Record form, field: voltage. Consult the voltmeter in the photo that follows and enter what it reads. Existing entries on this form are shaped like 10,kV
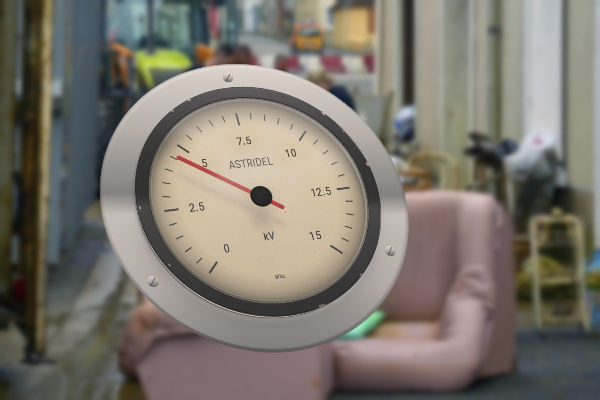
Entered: 4.5,kV
